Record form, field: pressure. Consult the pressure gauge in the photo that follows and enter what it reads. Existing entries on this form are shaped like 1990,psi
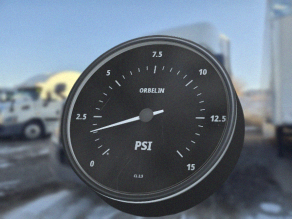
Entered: 1.5,psi
